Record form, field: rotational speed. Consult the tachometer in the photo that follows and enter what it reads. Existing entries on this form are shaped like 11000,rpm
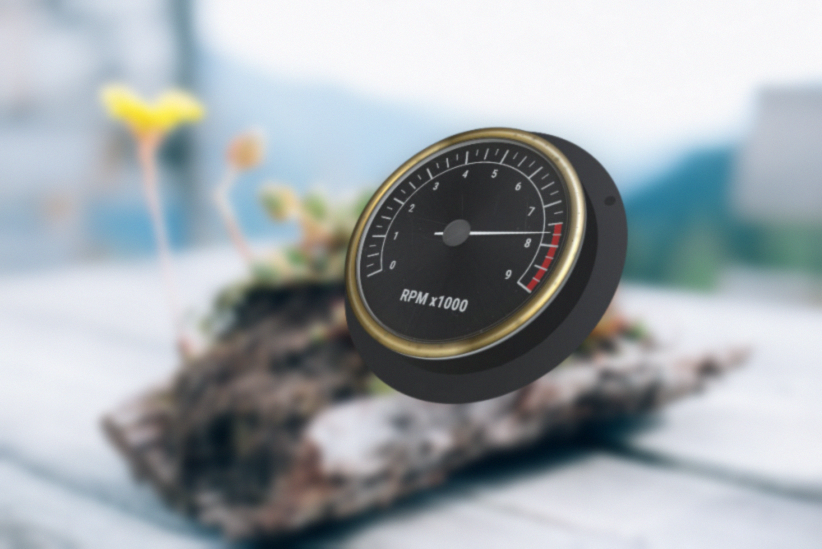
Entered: 7750,rpm
